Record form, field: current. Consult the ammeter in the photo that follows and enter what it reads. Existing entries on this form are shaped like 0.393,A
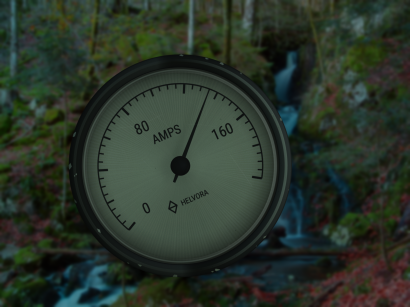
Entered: 135,A
